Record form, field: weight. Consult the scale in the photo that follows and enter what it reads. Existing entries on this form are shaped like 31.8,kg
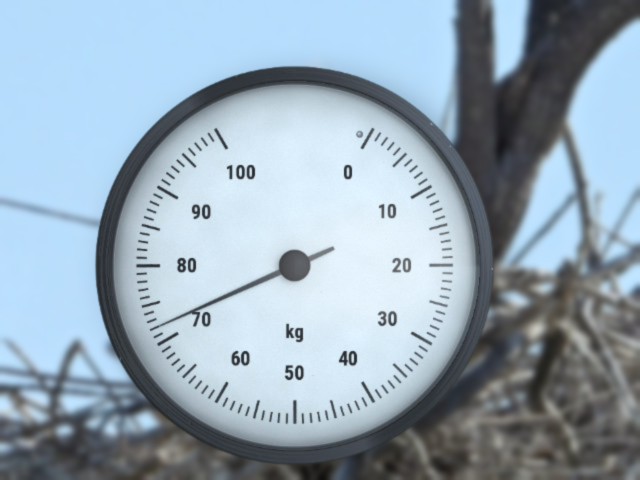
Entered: 72,kg
